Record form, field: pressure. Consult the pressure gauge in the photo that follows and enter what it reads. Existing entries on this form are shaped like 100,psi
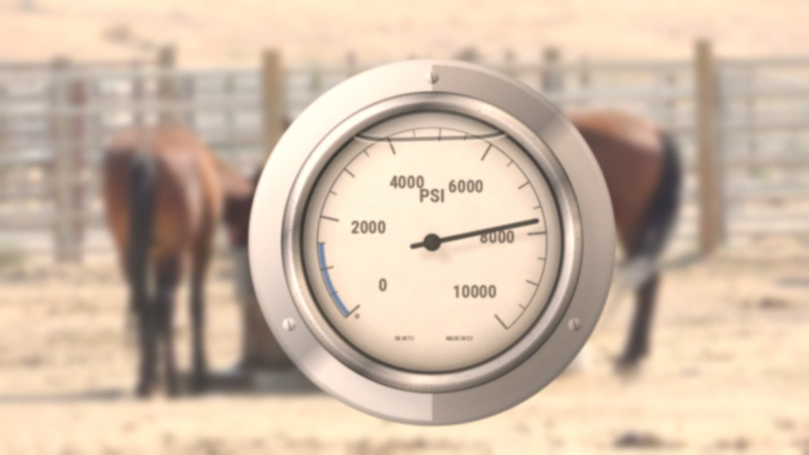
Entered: 7750,psi
